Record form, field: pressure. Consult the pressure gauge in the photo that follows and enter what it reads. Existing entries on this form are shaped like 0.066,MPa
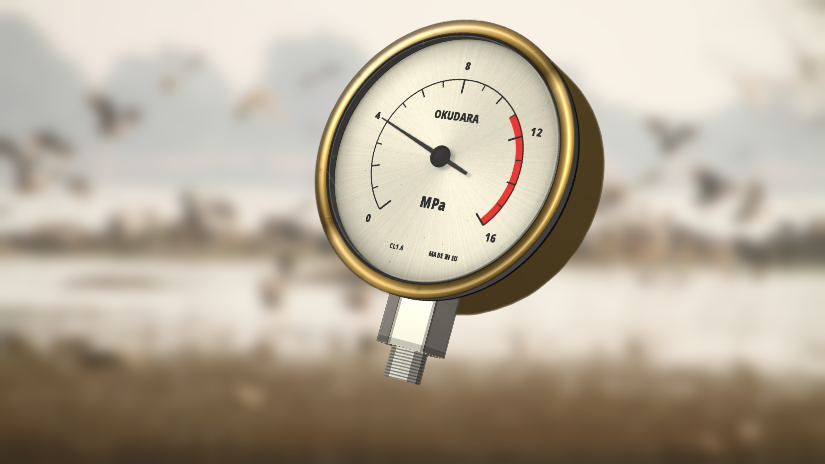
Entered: 4,MPa
